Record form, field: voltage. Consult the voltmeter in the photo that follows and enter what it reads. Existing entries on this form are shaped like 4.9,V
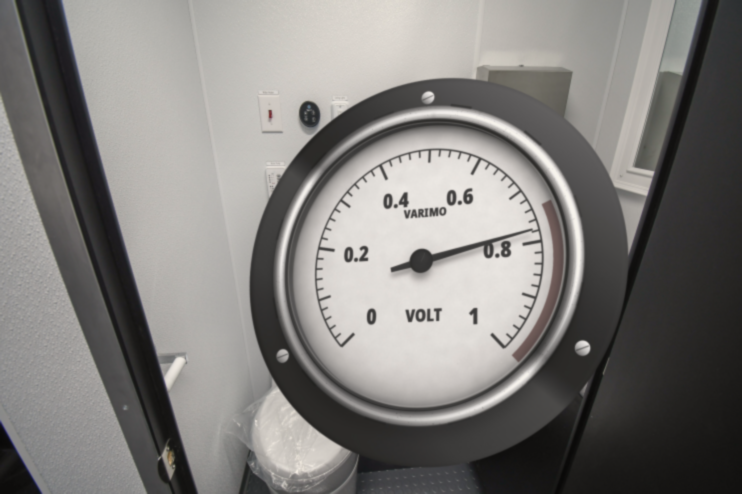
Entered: 0.78,V
